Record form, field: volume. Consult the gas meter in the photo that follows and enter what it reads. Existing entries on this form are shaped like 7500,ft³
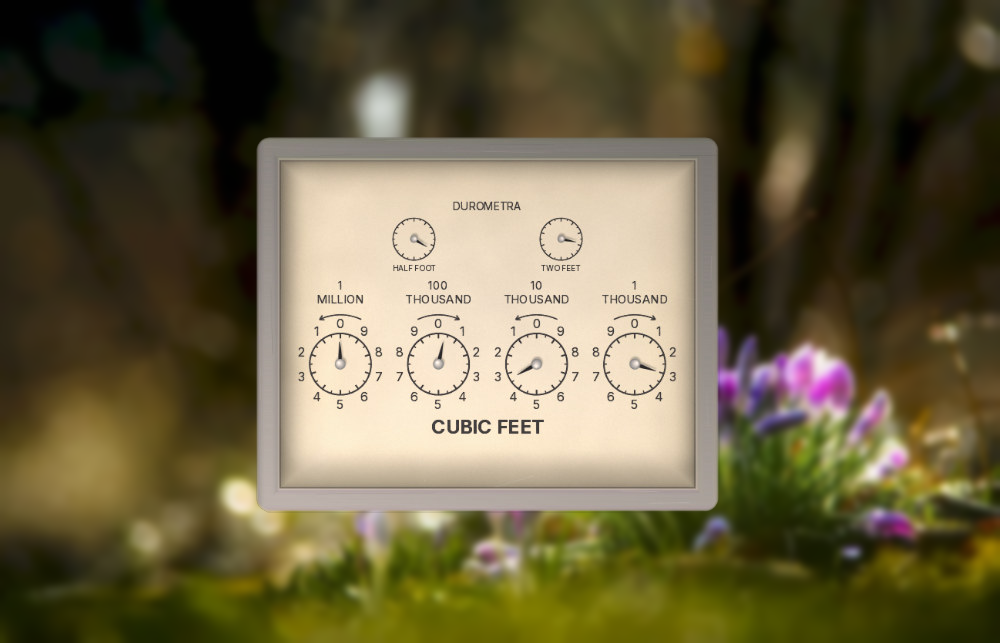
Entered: 3300,ft³
